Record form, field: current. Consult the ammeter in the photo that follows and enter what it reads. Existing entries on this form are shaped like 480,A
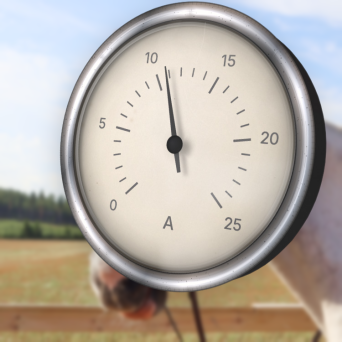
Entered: 11,A
